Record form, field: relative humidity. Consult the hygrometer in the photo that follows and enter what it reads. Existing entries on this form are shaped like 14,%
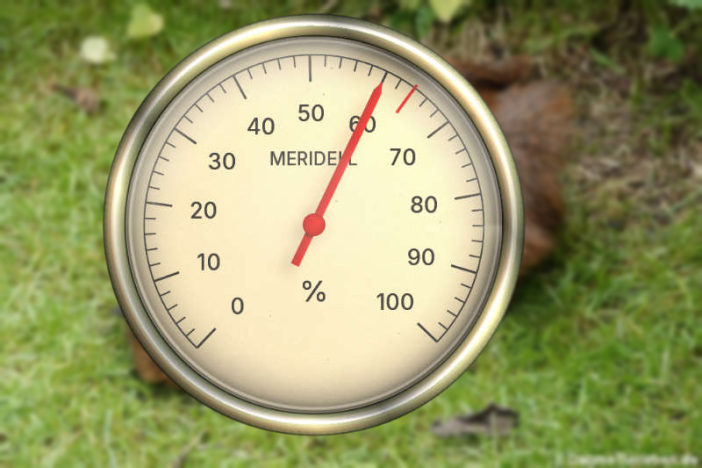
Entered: 60,%
